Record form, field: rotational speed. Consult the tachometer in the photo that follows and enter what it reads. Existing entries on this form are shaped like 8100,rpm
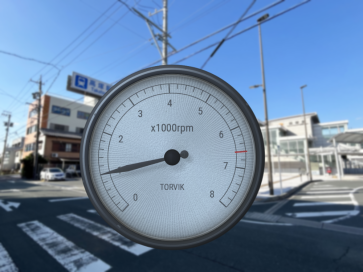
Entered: 1000,rpm
